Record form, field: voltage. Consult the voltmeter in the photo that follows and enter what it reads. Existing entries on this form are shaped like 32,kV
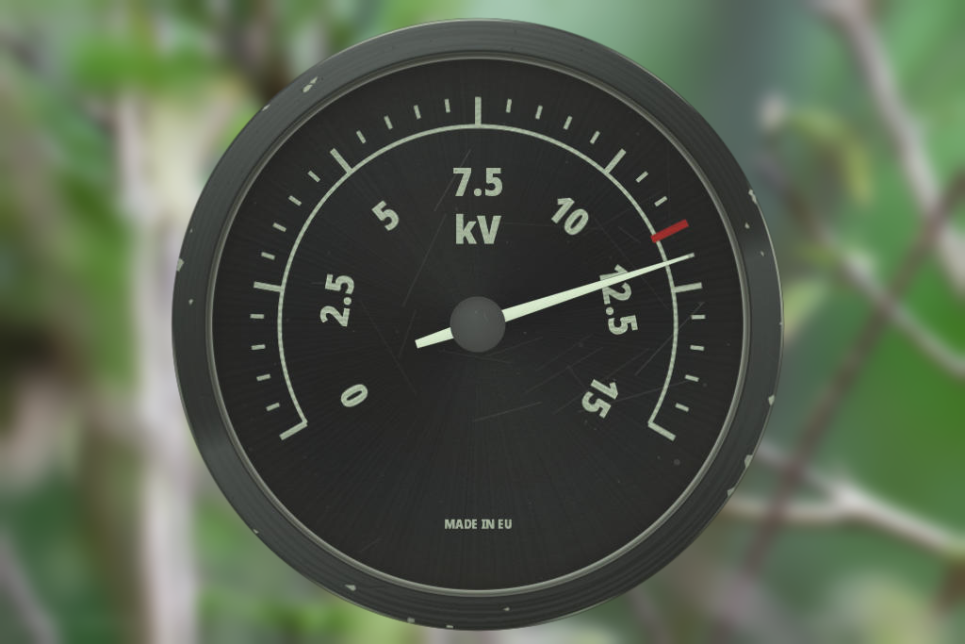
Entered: 12,kV
